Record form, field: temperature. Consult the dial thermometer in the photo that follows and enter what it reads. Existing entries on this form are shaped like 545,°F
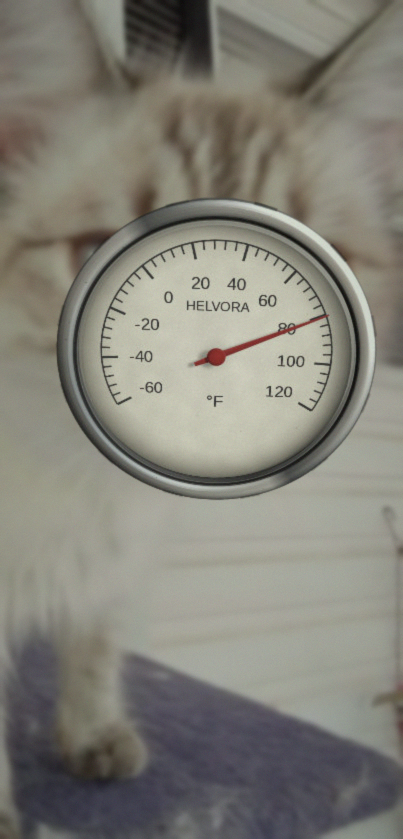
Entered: 80,°F
